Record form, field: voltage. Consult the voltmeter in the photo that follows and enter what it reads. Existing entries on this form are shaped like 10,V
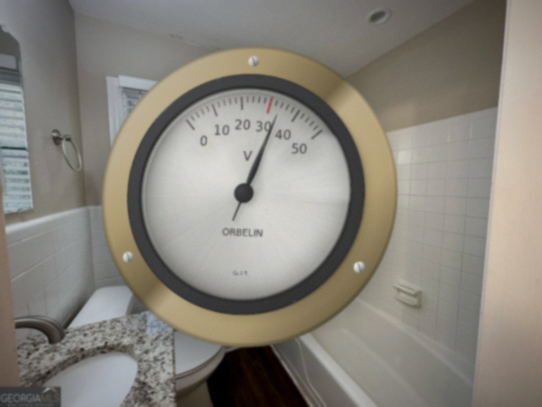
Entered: 34,V
